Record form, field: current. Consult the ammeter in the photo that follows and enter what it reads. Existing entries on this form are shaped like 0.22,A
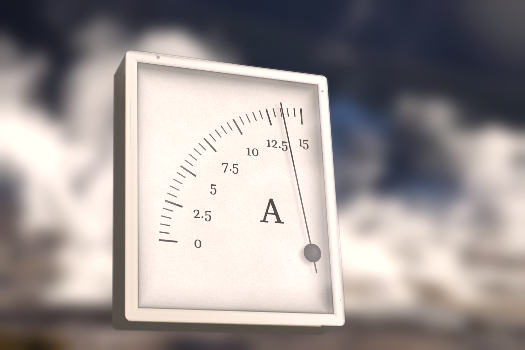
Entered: 13.5,A
